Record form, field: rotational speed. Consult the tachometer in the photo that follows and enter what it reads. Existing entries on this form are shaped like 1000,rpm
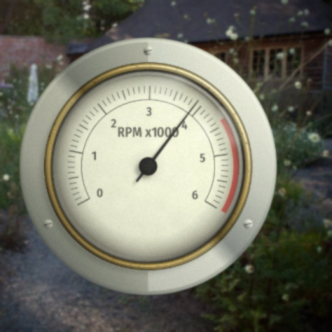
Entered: 3900,rpm
